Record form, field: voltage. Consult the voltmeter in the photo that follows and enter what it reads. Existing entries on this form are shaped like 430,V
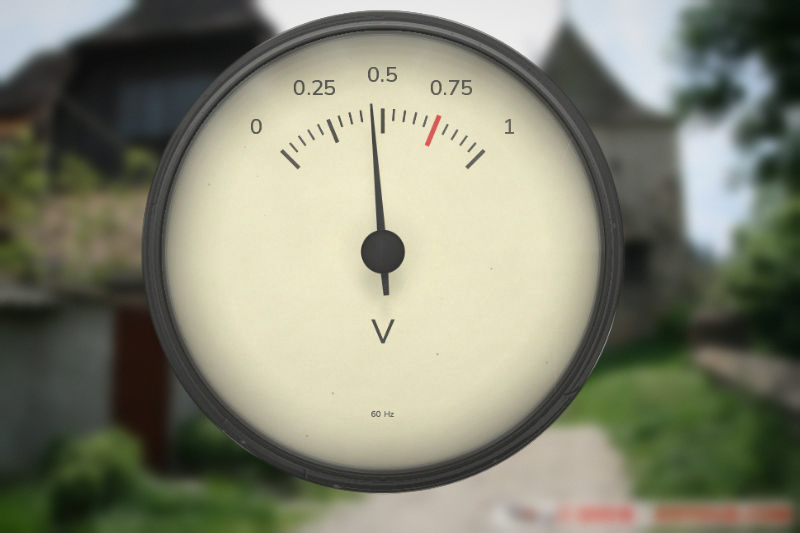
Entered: 0.45,V
